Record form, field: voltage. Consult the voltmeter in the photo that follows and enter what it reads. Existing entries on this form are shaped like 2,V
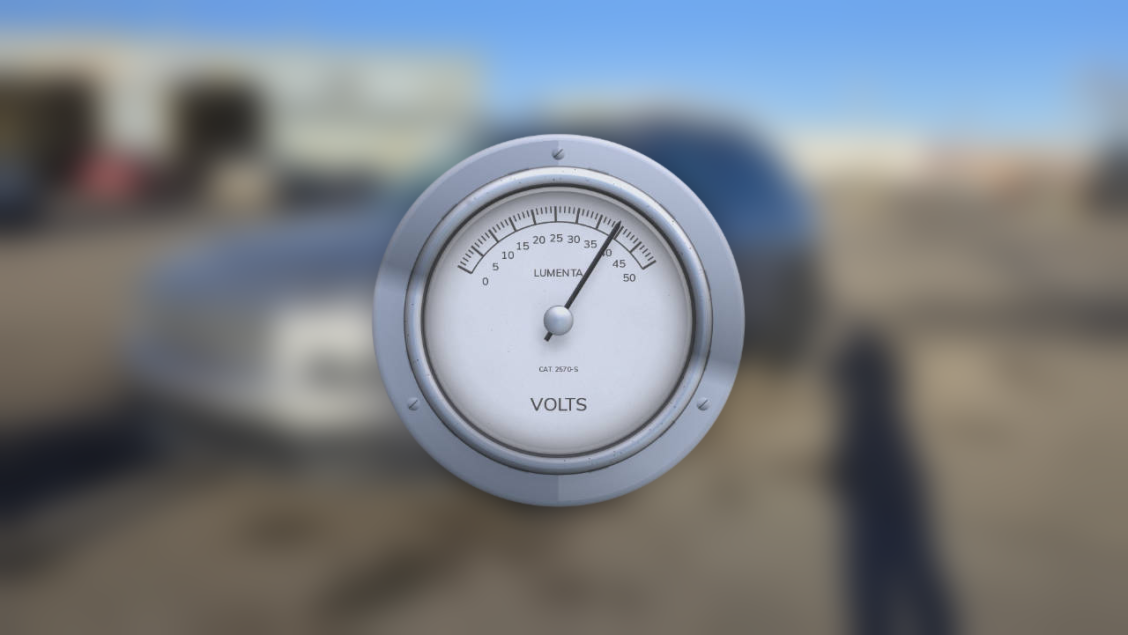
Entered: 39,V
